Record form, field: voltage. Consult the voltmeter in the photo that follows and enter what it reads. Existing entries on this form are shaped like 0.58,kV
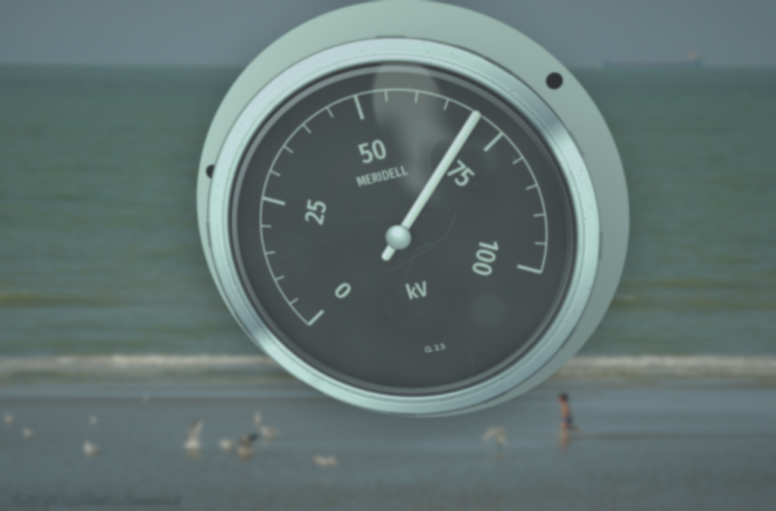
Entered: 70,kV
